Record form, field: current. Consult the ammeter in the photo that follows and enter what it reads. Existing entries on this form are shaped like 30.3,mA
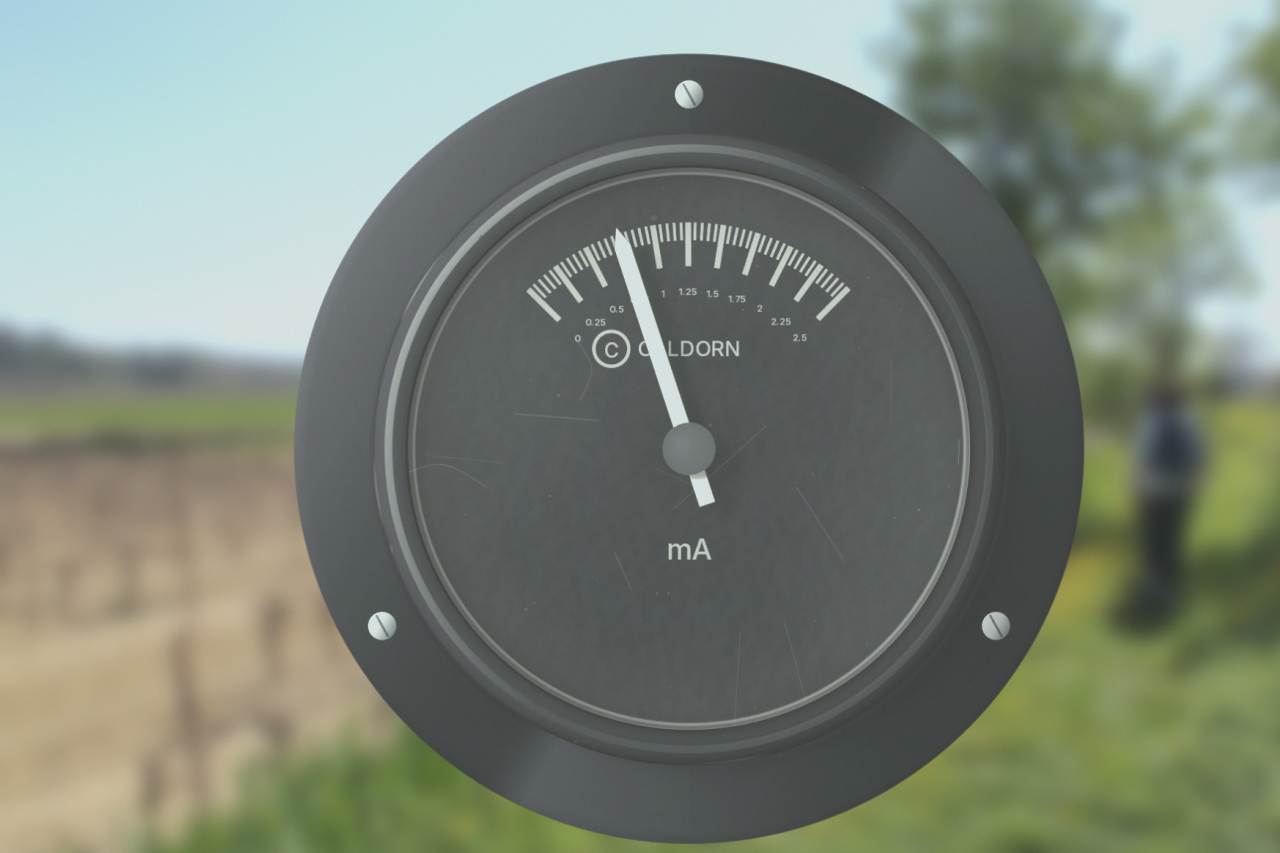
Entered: 0.75,mA
